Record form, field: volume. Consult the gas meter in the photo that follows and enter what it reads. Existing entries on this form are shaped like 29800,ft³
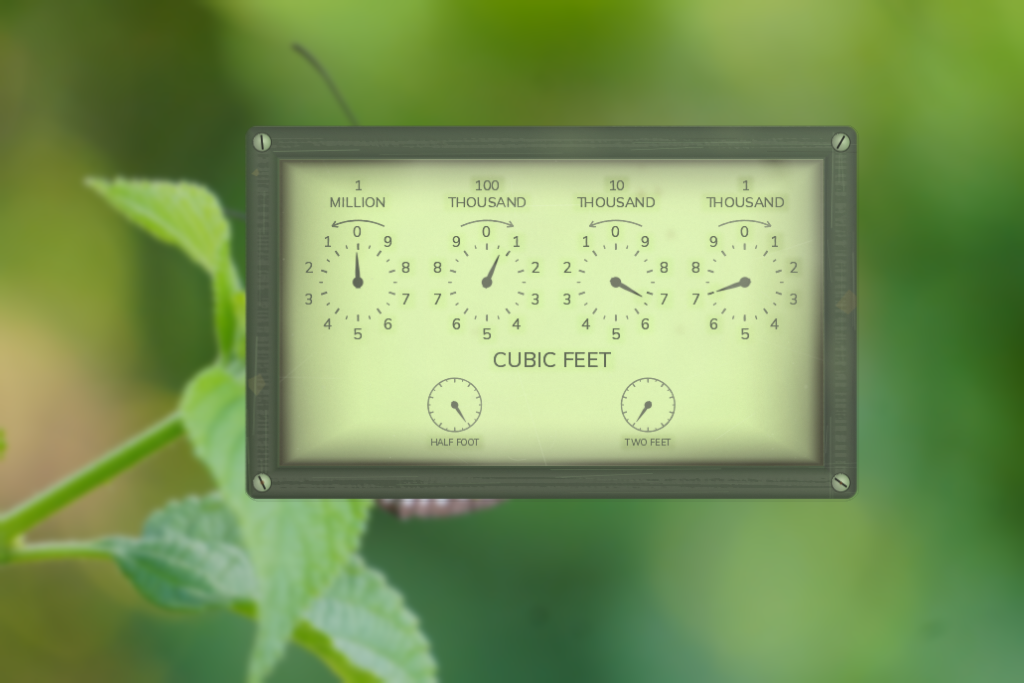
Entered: 6700,ft³
